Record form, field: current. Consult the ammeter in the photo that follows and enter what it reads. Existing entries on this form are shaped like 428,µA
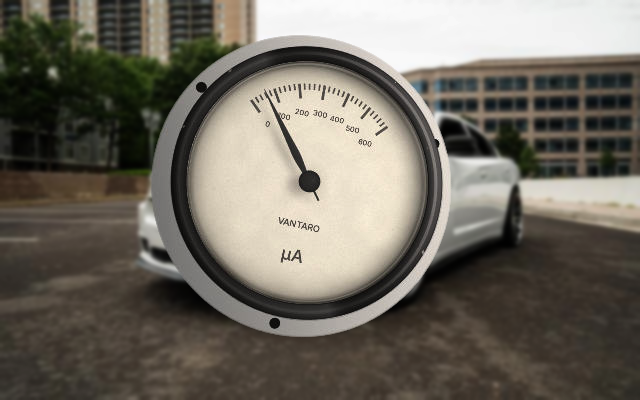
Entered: 60,µA
